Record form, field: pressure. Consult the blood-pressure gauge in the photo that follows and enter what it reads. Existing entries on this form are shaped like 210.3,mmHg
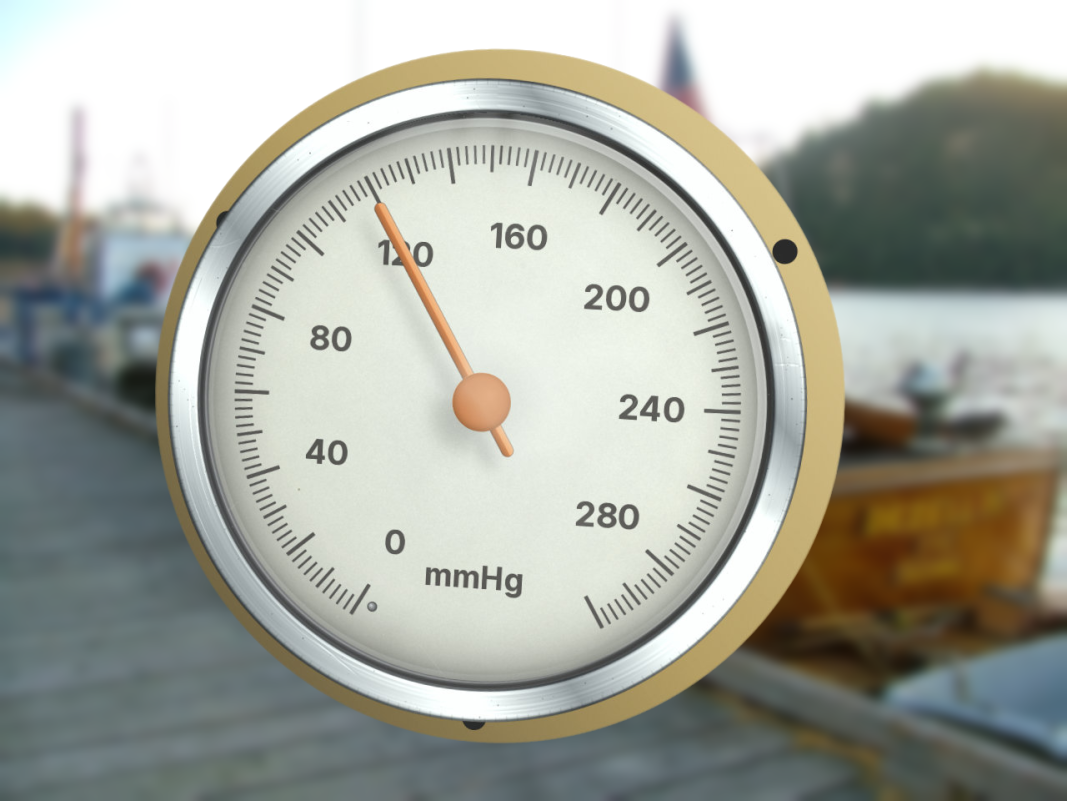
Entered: 120,mmHg
